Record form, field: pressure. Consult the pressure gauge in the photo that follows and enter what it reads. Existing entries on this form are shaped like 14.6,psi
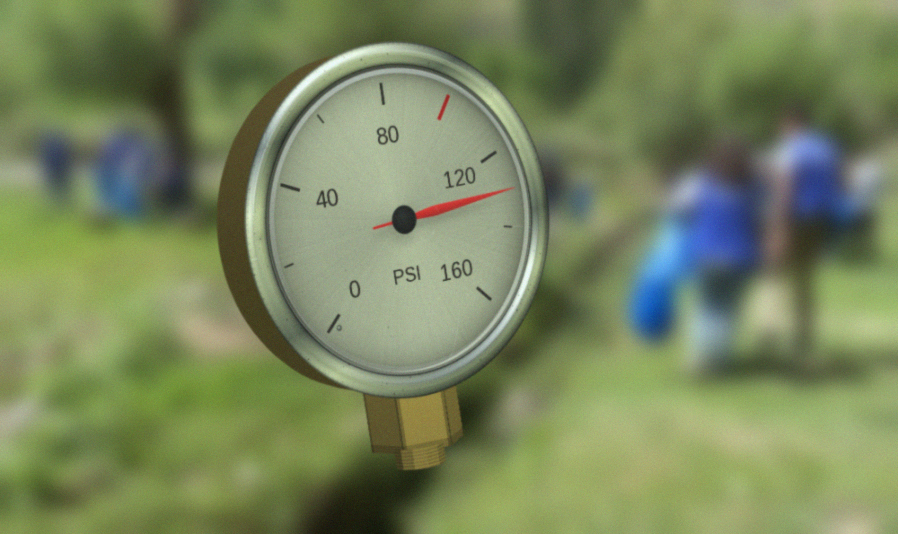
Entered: 130,psi
